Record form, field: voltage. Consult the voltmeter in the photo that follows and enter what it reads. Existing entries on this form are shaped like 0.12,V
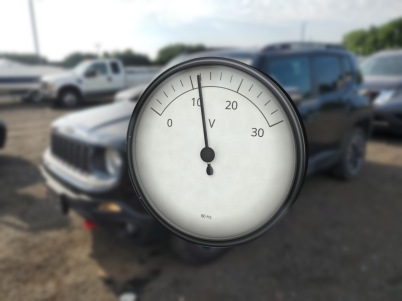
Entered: 12,V
